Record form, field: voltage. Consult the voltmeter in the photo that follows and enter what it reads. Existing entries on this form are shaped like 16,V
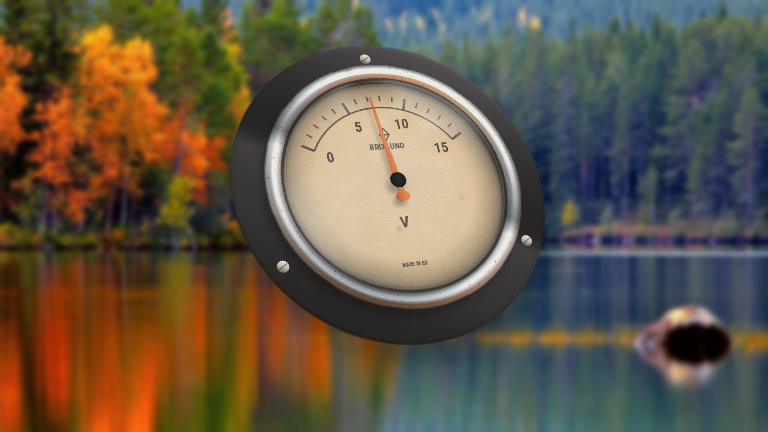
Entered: 7,V
